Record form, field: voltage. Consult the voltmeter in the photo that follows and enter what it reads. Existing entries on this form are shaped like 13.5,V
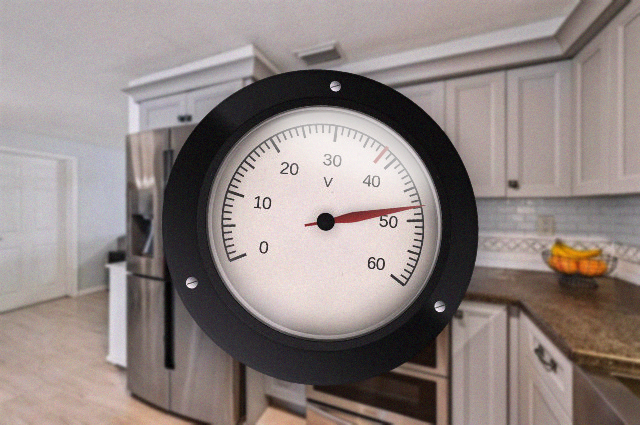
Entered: 48,V
